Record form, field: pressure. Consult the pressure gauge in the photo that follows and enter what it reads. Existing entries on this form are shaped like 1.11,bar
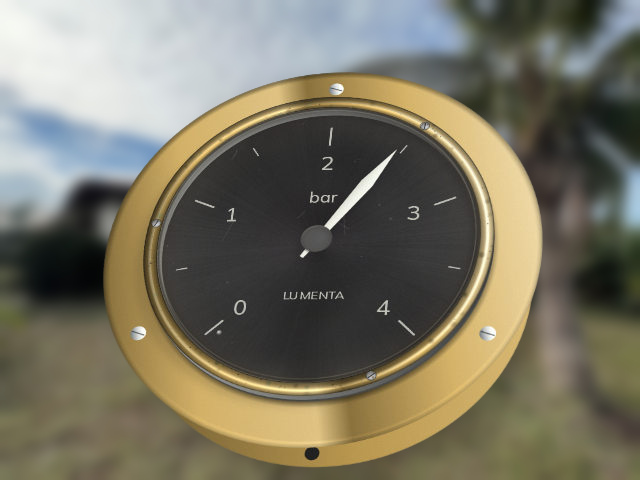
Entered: 2.5,bar
